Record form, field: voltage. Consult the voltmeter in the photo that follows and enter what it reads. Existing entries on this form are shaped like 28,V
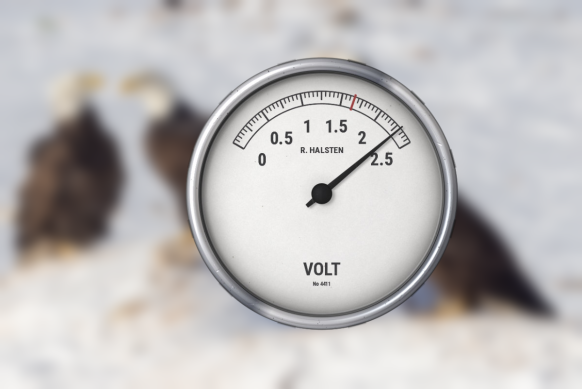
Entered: 2.3,V
